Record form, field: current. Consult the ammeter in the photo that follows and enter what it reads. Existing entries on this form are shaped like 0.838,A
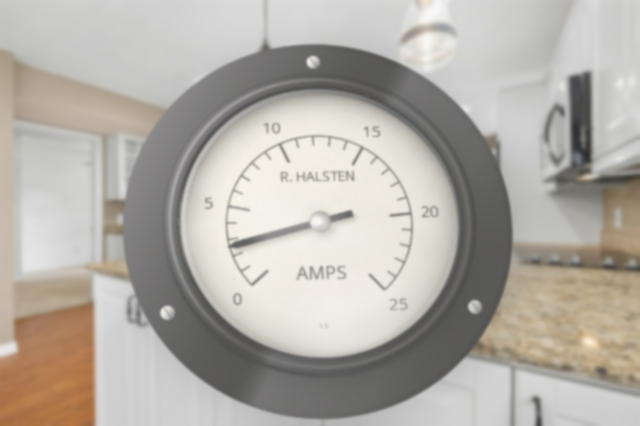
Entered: 2.5,A
